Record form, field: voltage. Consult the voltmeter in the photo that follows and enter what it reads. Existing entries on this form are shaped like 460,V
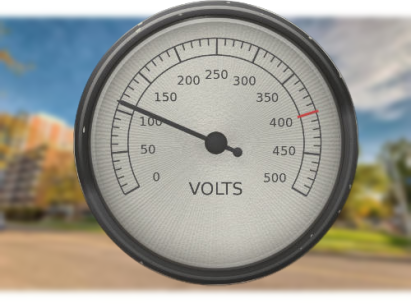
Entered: 110,V
